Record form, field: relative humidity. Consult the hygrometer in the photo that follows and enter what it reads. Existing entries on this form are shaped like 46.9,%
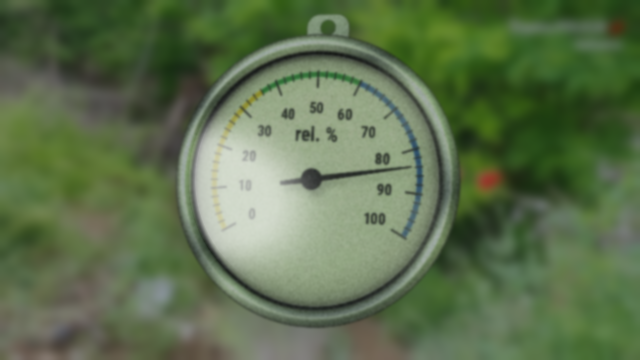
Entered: 84,%
